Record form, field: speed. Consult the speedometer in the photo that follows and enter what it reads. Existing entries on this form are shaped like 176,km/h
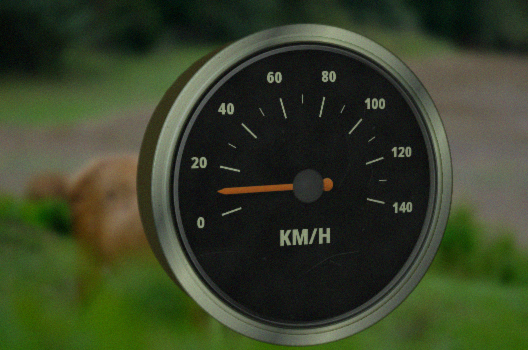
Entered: 10,km/h
